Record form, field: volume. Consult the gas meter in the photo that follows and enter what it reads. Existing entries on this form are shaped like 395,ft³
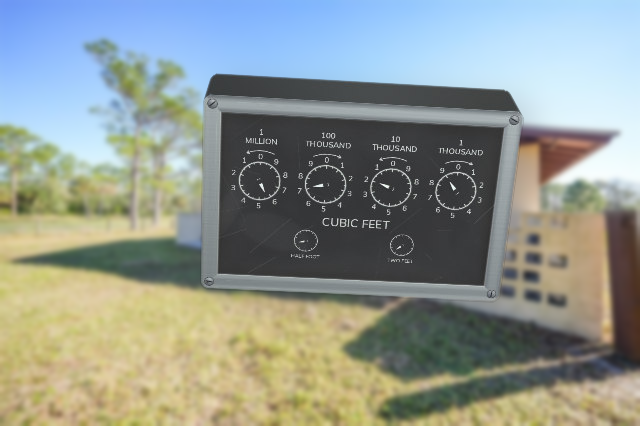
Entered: 571900,ft³
